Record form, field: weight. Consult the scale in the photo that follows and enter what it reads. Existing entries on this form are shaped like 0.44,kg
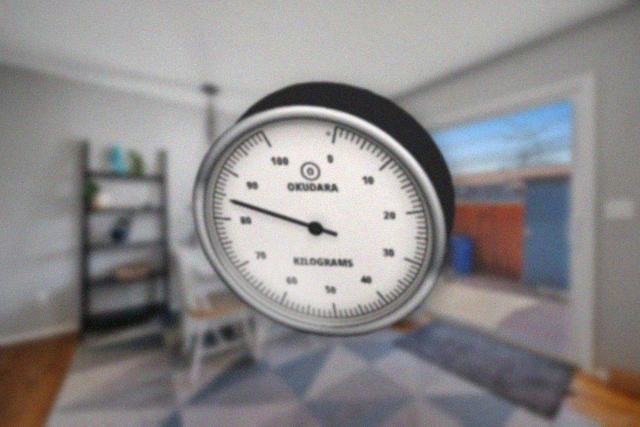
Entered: 85,kg
